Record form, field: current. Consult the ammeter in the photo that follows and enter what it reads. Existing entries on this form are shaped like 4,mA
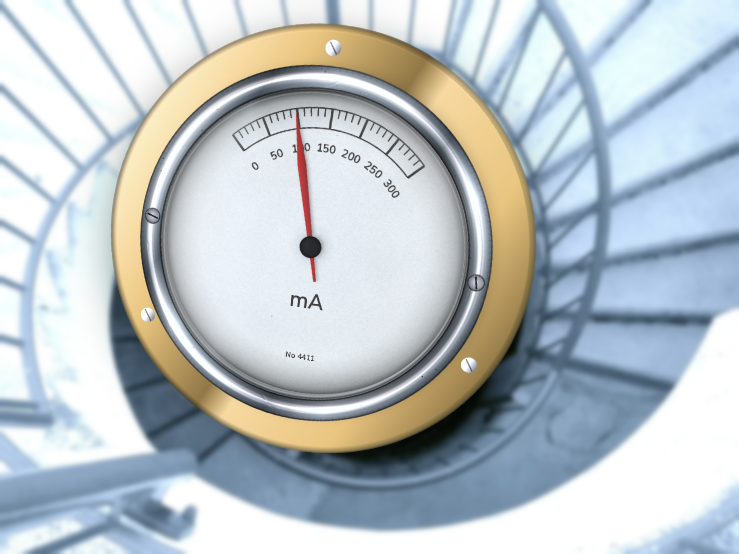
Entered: 100,mA
